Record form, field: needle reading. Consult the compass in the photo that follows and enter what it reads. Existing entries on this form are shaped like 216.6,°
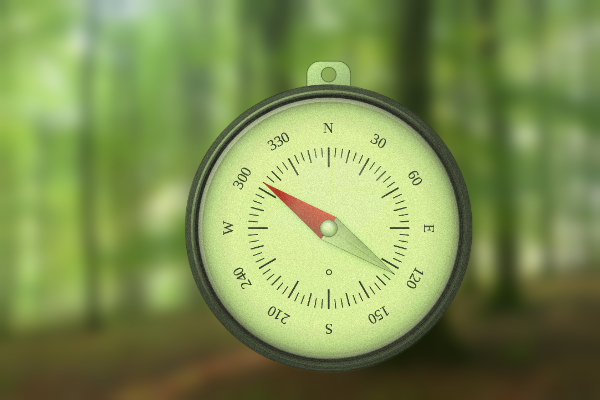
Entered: 305,°
